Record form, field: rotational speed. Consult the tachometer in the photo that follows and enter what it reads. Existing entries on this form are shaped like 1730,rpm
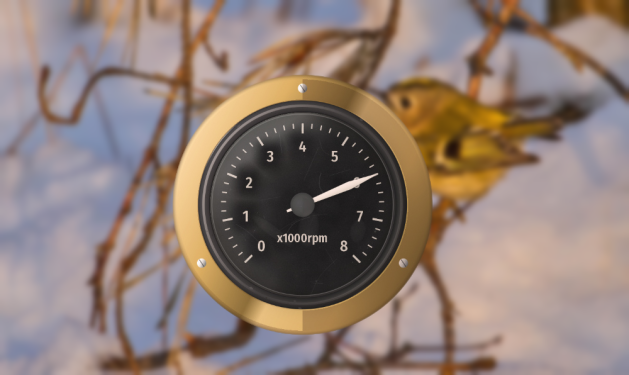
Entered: 6000,rpm
